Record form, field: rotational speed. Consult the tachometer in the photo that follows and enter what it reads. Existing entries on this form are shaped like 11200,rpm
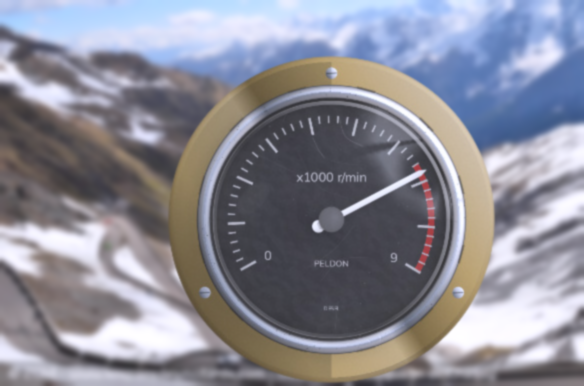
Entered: 6800,rpm
